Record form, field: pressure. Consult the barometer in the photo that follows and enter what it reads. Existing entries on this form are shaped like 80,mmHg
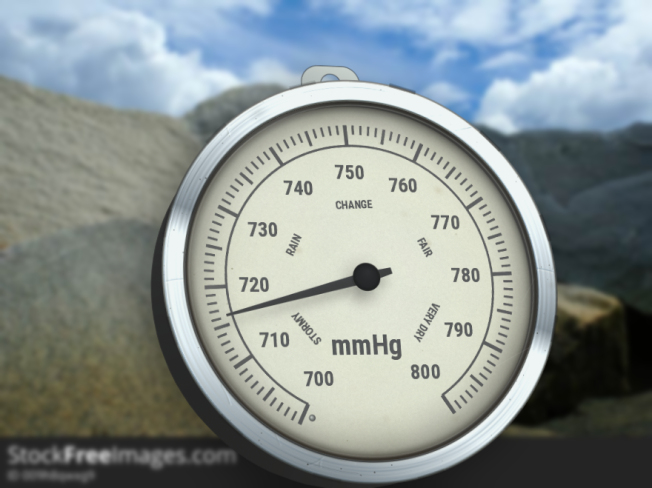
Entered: 716,mmHg
